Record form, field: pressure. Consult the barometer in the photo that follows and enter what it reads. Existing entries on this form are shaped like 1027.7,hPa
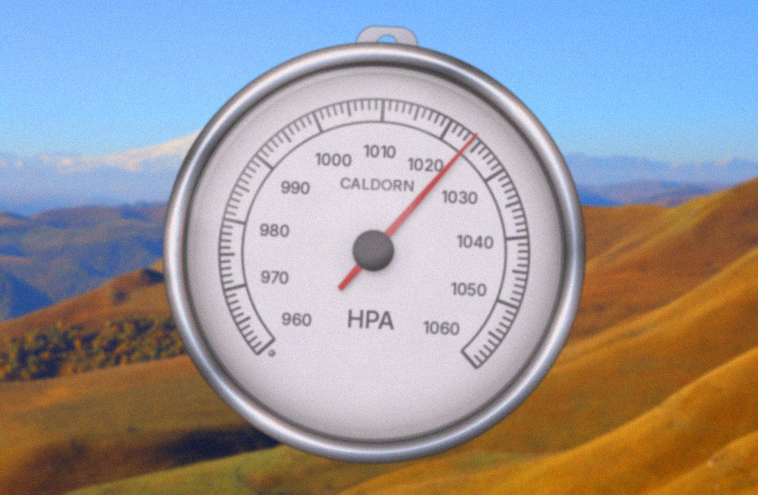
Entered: 1024,hPa
